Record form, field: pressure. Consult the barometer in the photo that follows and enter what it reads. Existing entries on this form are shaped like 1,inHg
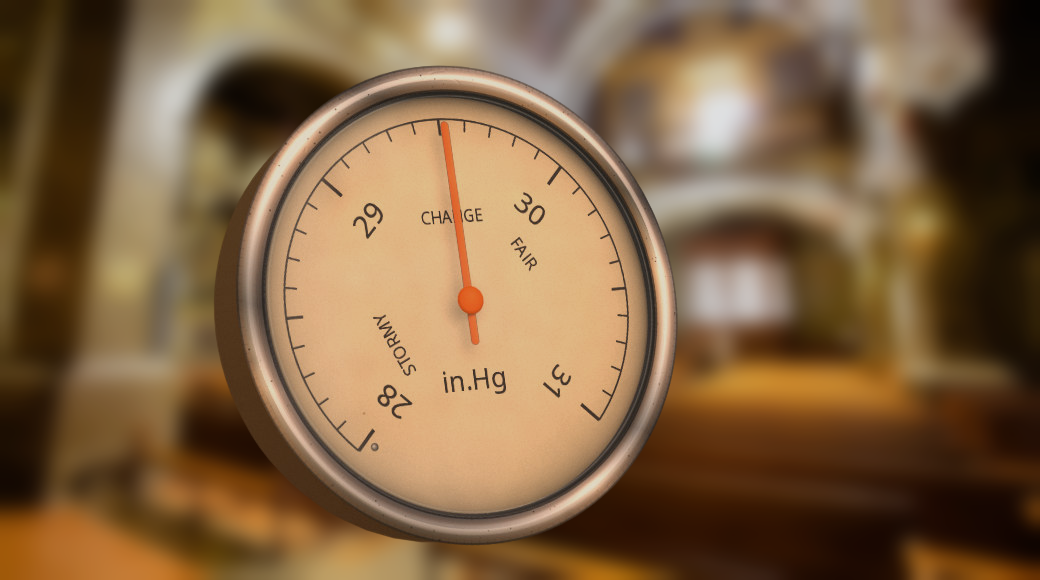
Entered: 29.5,inHg
